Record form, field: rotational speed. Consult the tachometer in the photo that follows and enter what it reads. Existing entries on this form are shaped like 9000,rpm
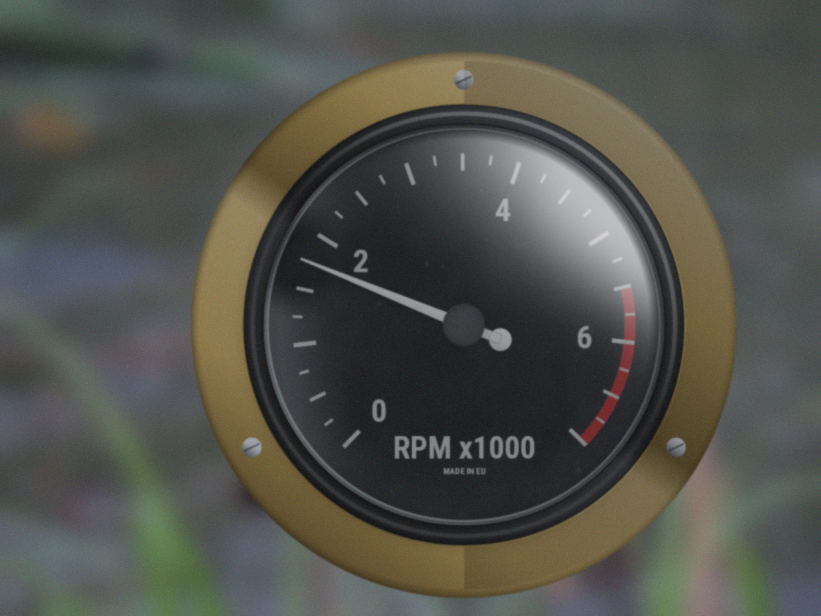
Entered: 1750,rpm
